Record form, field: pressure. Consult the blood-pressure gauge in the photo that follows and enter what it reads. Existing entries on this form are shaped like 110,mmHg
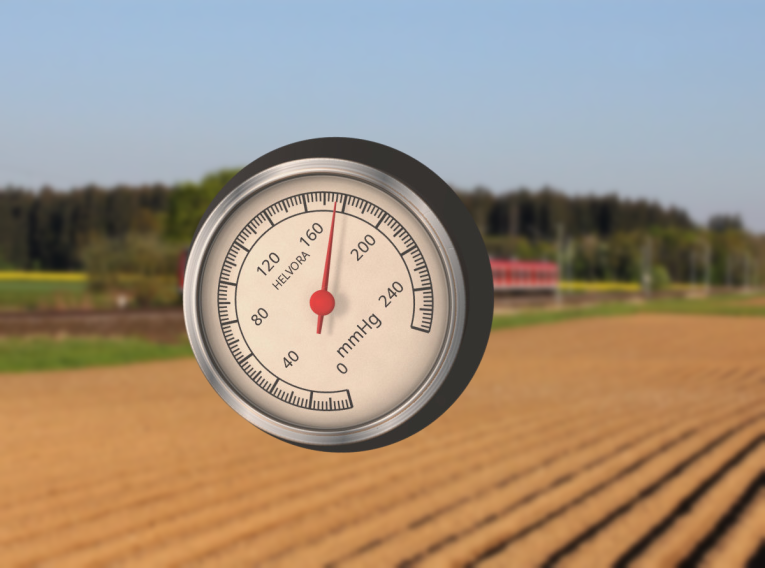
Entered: 176,mmHg
